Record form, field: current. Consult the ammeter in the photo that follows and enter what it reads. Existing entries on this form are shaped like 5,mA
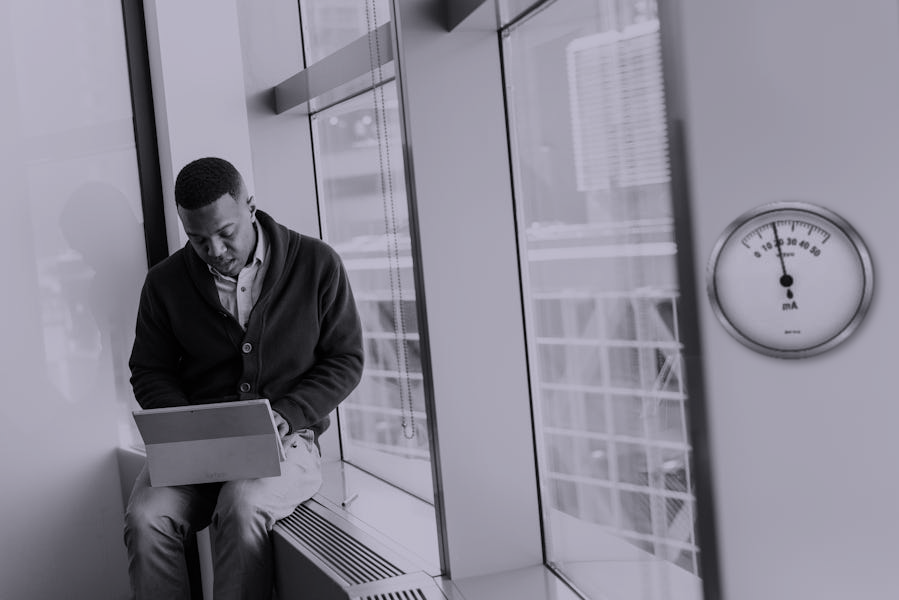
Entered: 20,mA
